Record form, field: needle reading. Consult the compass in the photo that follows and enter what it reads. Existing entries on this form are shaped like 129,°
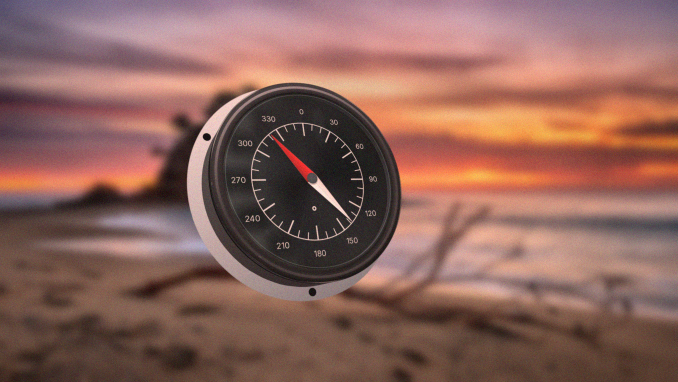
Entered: 320,°
